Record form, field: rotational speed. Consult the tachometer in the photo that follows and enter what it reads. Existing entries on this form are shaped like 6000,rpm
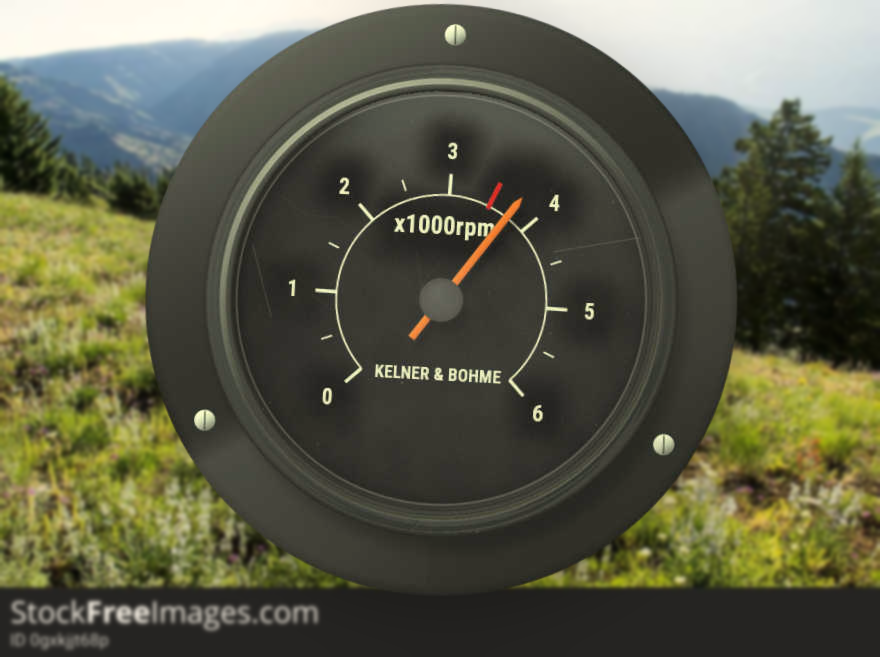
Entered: 3750,rpm
